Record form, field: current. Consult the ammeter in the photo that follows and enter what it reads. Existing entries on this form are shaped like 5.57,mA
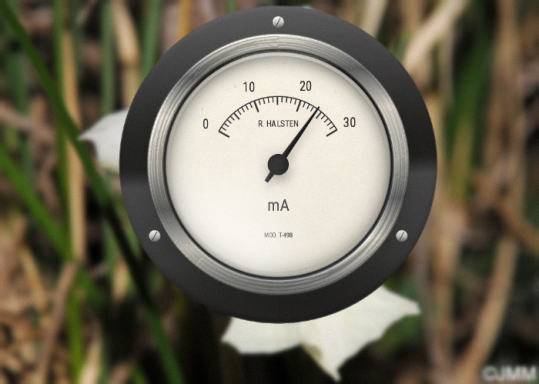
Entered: 24,mA
